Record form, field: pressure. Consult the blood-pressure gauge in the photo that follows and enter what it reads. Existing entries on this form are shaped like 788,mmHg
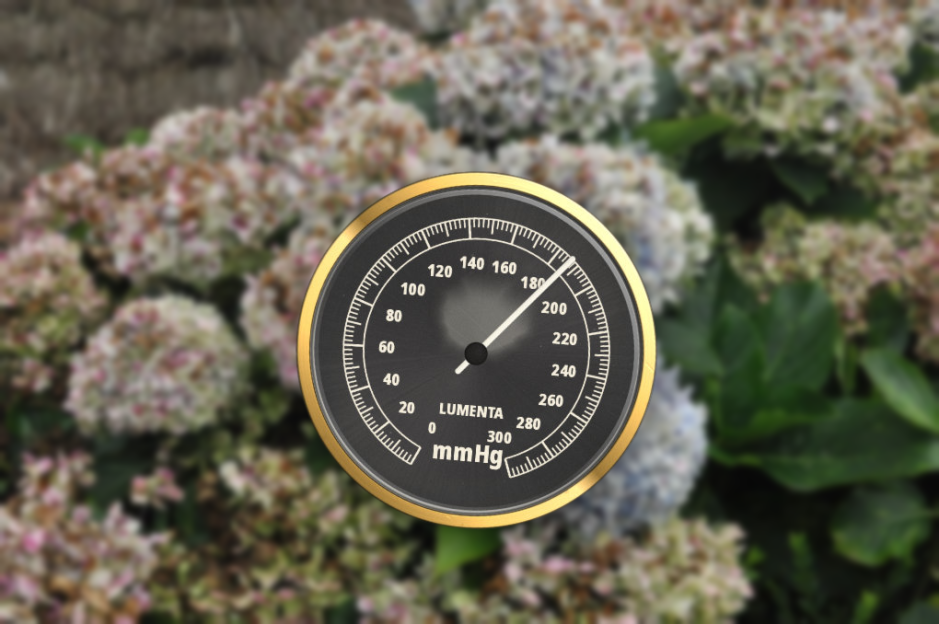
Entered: 186,mmHg
